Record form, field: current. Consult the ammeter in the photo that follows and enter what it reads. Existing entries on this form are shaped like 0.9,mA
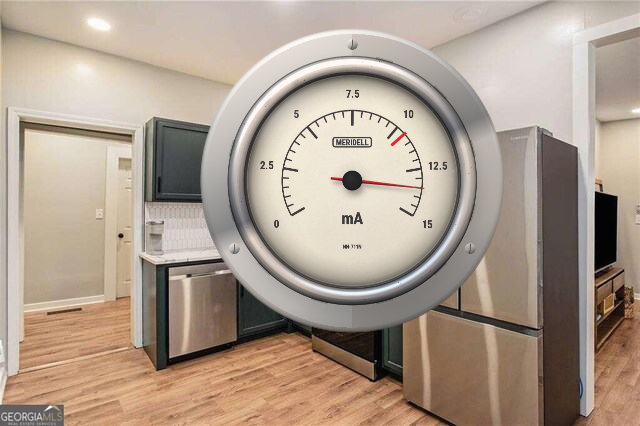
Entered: 13.5,mA
